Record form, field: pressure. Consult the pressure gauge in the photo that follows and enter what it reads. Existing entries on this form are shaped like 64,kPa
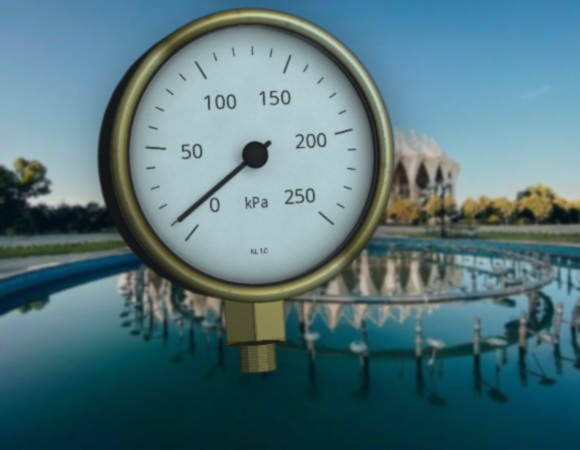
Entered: 10,kPa
